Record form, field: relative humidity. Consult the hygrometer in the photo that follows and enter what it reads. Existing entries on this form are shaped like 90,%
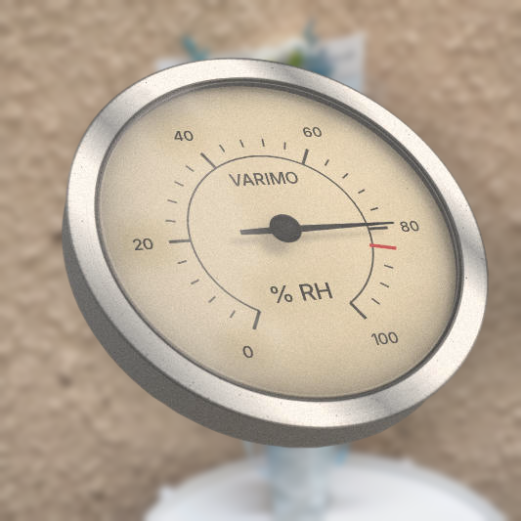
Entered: 80,%
